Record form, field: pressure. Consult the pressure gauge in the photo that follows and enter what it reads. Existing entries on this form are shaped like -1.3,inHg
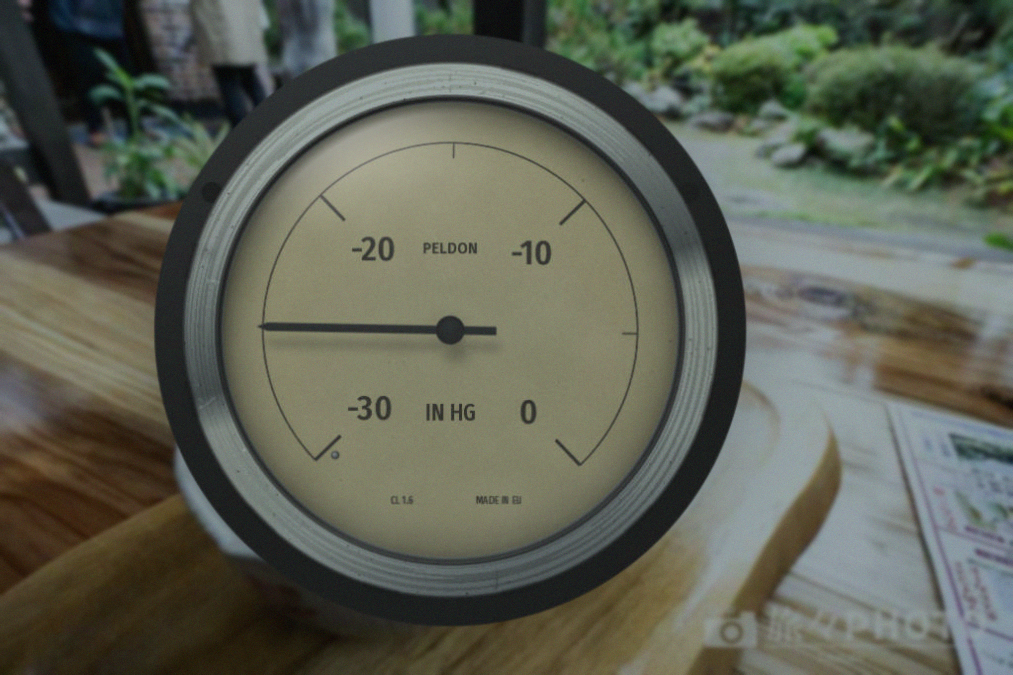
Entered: -25,inHg
